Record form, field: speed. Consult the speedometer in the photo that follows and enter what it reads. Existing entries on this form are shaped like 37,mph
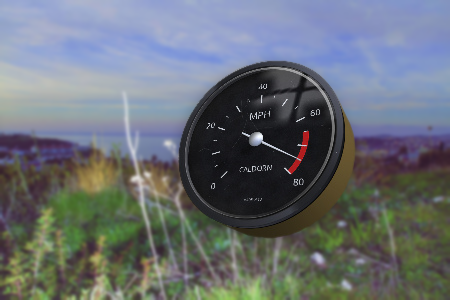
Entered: 75,mph
